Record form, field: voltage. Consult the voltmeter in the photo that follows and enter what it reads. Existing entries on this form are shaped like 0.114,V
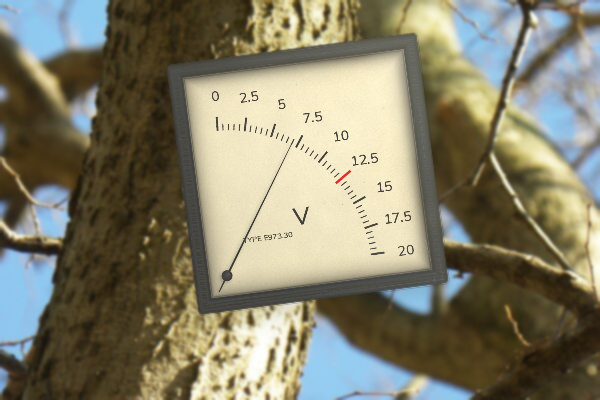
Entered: 7,V
